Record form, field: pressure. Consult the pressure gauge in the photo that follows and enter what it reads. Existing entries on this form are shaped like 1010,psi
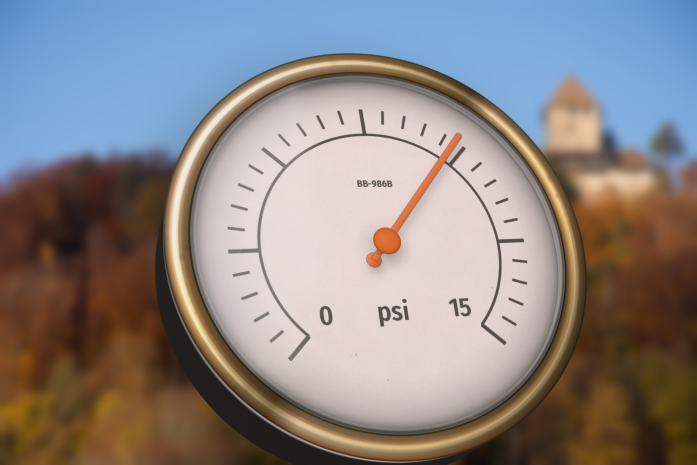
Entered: 9.75,psi
